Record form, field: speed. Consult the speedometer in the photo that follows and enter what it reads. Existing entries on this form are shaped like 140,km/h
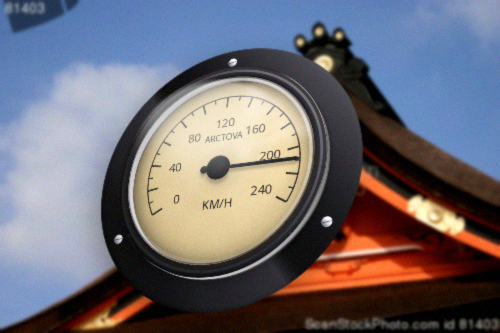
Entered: 210,km/h
